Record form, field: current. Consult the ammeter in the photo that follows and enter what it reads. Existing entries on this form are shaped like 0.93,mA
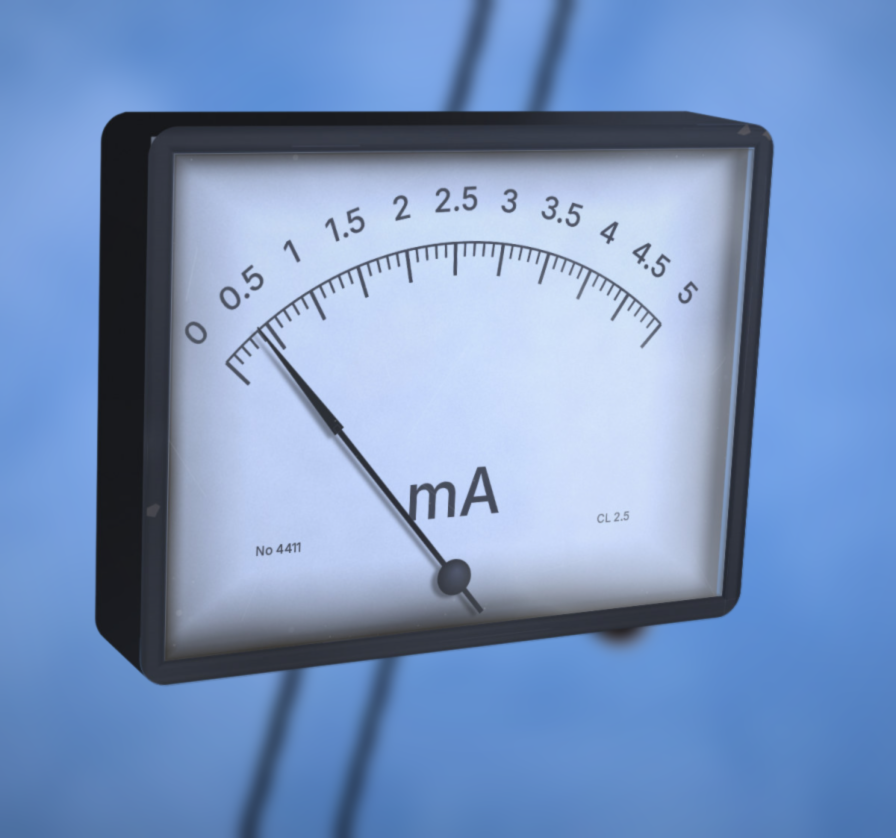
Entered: 0.4,mA
